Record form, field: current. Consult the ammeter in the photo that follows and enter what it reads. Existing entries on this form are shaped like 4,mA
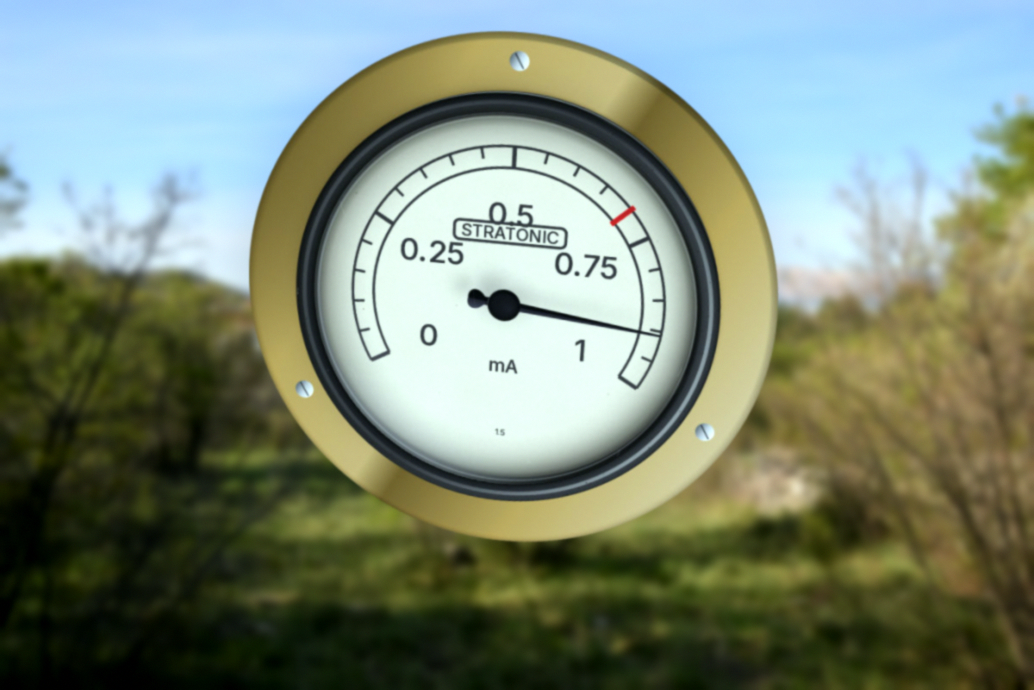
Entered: 0.9,mA
